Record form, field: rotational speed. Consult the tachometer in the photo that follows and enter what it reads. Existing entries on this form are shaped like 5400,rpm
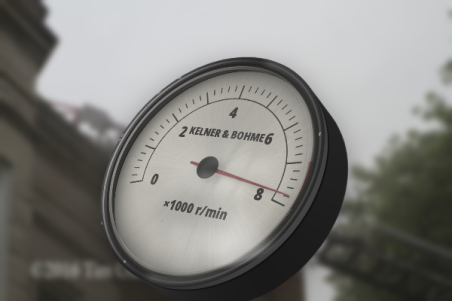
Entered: 7800,rpm
